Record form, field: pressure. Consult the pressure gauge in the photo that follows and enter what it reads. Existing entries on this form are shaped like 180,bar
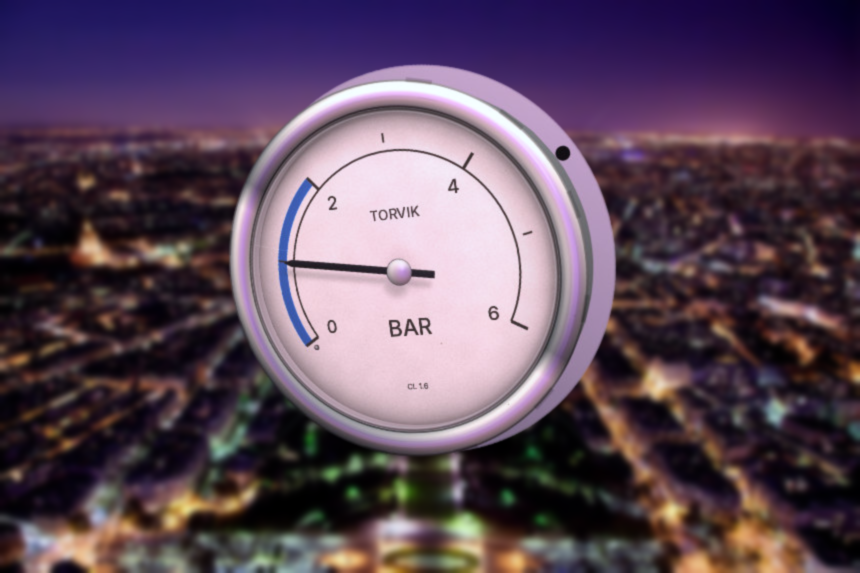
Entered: 1,bar
